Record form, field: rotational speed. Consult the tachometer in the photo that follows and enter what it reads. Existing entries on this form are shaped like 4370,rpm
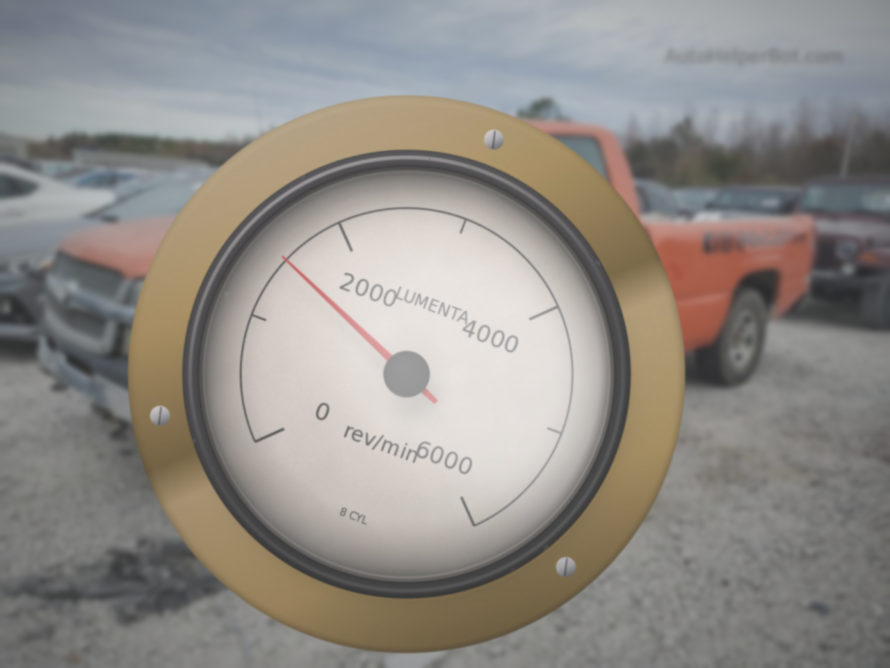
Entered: 1500,rpm
